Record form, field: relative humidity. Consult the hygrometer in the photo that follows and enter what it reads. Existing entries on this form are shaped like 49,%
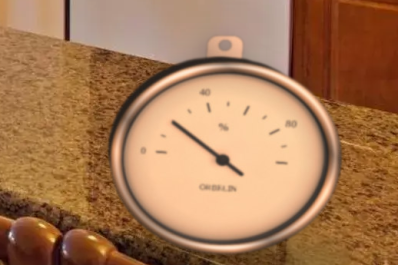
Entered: 20,%
